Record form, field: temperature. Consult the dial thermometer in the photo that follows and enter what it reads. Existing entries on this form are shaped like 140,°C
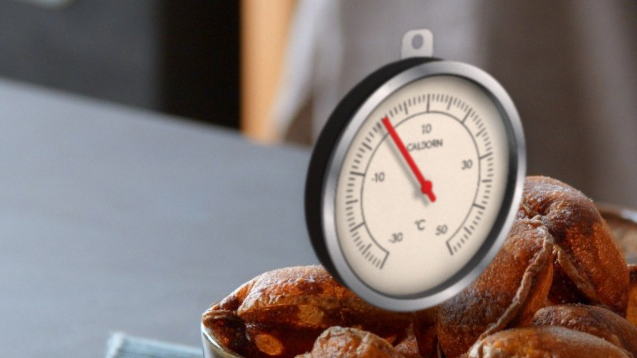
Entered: 0,°C
